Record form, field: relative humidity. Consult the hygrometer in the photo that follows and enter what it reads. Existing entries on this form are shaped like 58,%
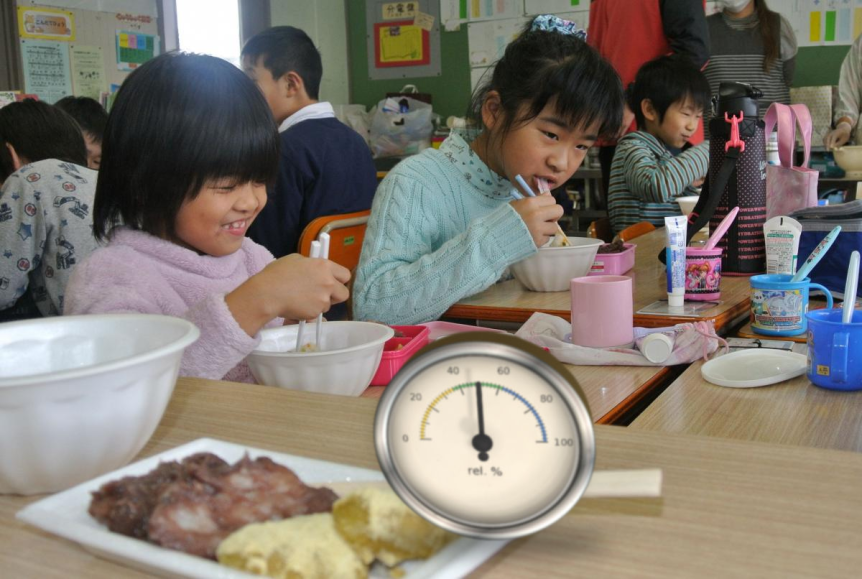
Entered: 50,%
